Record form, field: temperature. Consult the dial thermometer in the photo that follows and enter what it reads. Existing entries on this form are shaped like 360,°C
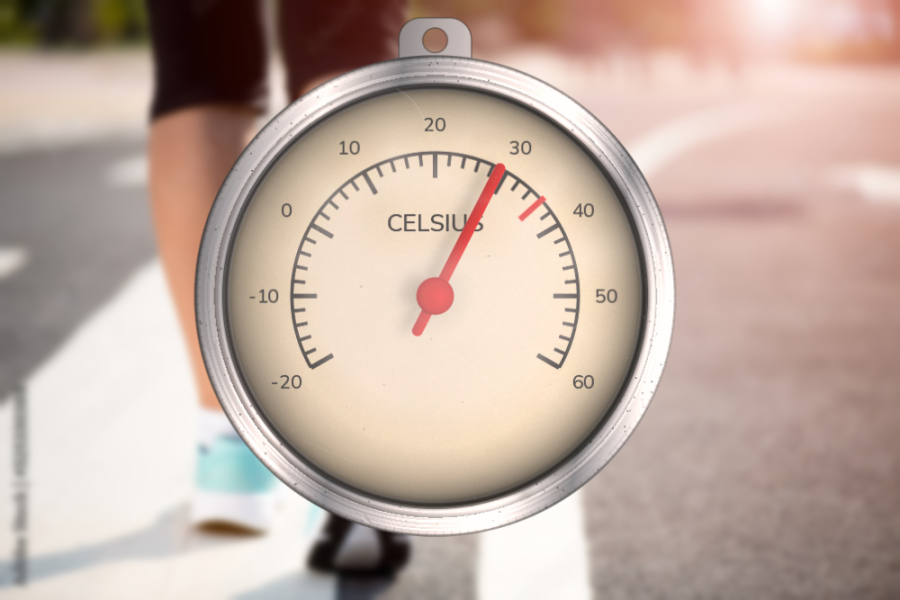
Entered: 29,°C
